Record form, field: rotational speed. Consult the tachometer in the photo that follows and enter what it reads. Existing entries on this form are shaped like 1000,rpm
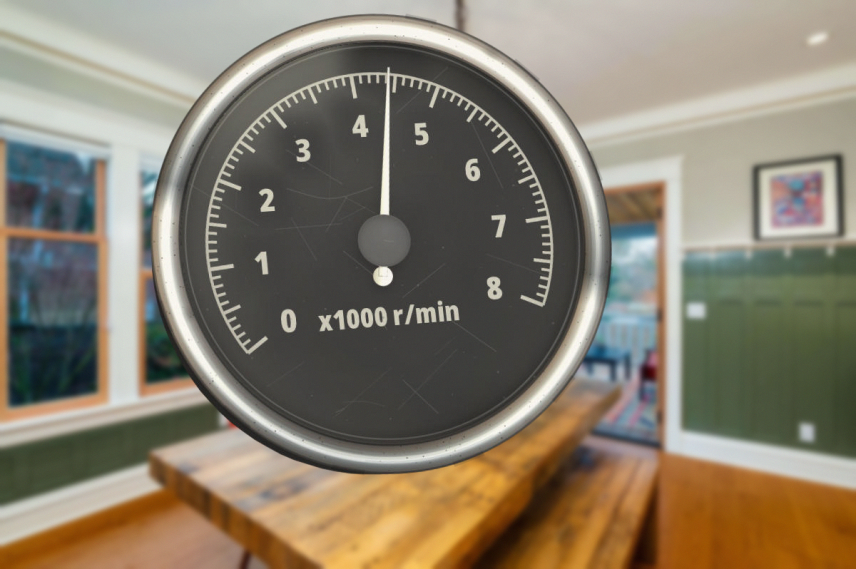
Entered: 4400,rpm
